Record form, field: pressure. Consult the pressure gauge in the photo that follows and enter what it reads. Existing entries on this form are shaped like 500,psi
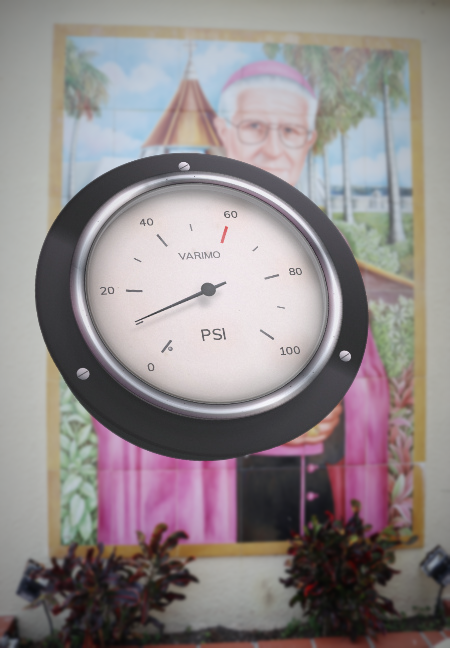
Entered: 10,psi
